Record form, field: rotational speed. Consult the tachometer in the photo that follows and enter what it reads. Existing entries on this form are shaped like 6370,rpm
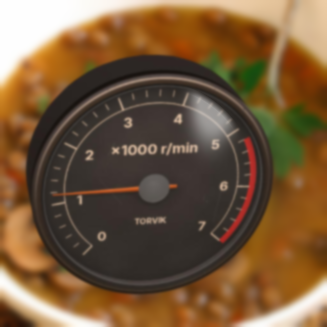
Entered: 1200,rpm
